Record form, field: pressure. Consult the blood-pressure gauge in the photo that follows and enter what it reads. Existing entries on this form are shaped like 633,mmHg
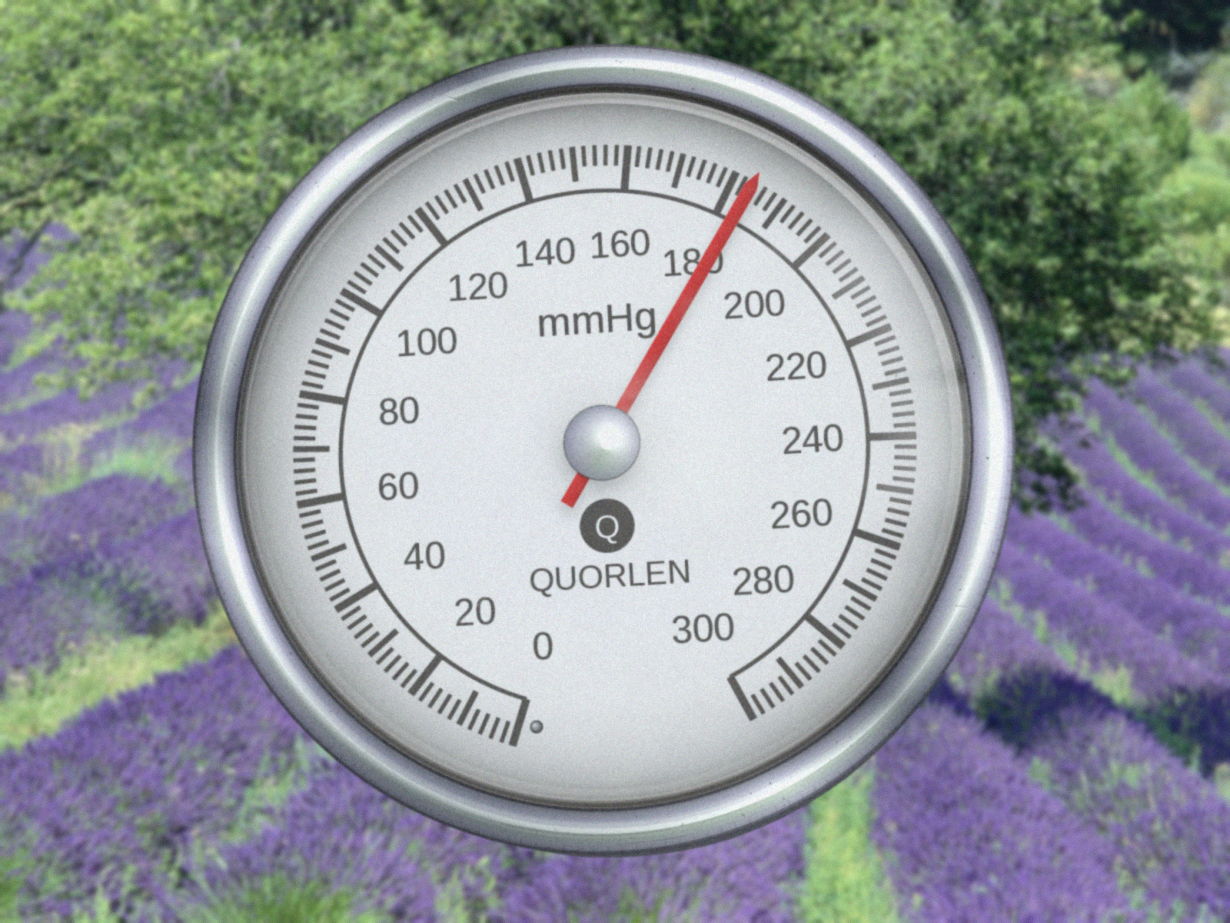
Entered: 184,mmHg
